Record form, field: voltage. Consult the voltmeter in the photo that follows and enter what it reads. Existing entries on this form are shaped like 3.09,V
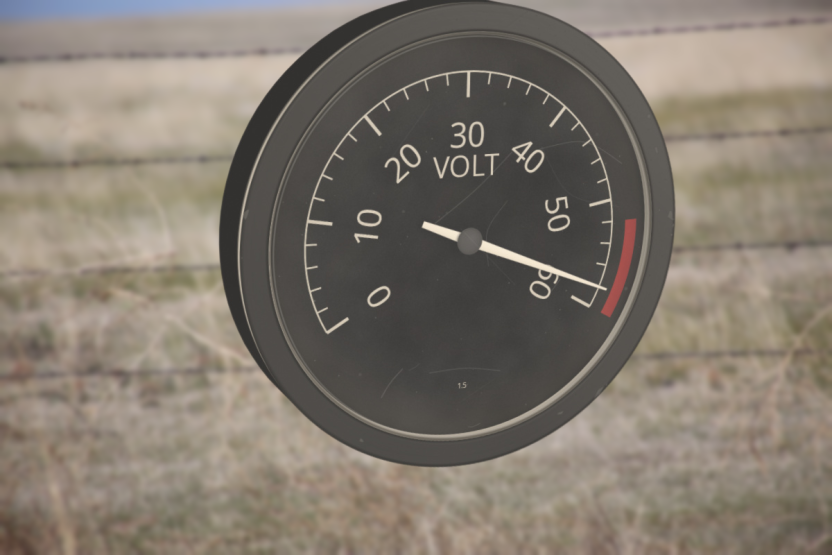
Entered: 58,V
